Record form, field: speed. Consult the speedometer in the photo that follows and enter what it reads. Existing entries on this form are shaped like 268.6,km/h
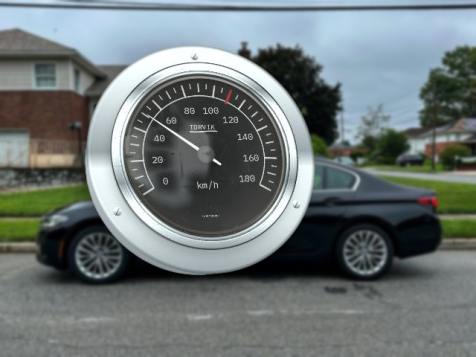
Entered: 50,km/h
